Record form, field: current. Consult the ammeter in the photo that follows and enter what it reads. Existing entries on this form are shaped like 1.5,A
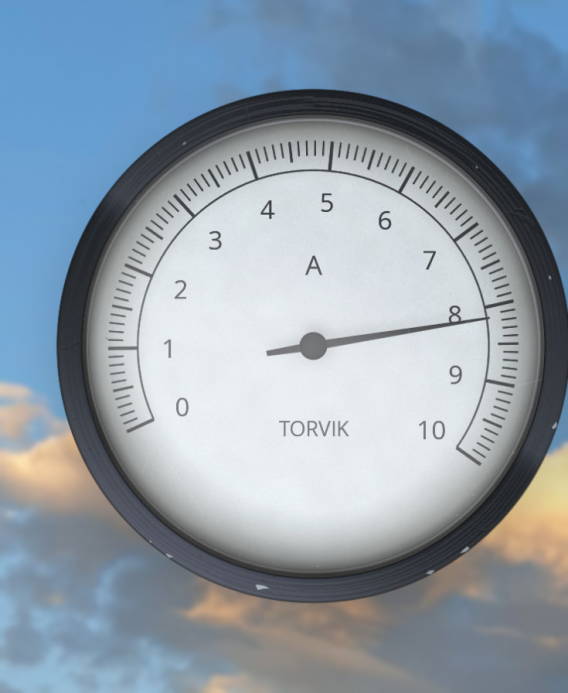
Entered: 8.15,A
